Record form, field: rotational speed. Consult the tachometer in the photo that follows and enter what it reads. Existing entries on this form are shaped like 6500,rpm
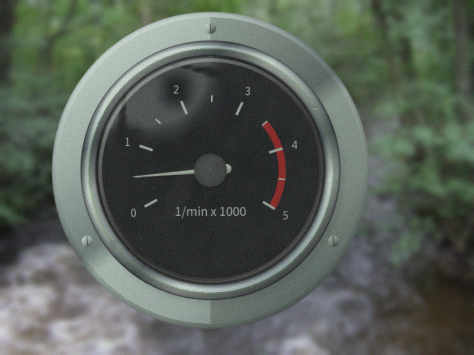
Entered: 500,rpm
